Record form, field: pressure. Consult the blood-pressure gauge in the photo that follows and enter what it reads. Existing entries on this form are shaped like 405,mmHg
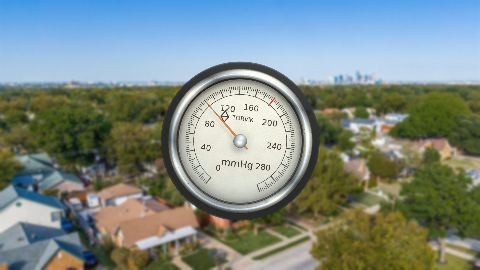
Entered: 100,mmHg
